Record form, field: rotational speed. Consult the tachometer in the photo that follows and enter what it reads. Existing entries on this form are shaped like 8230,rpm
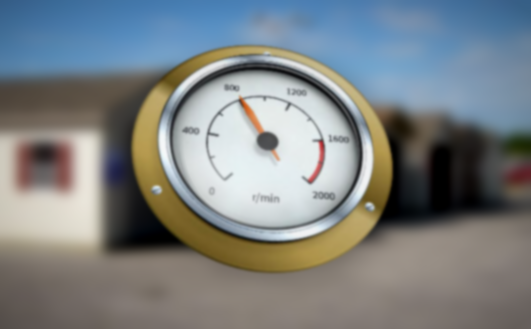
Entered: 800,rpm
